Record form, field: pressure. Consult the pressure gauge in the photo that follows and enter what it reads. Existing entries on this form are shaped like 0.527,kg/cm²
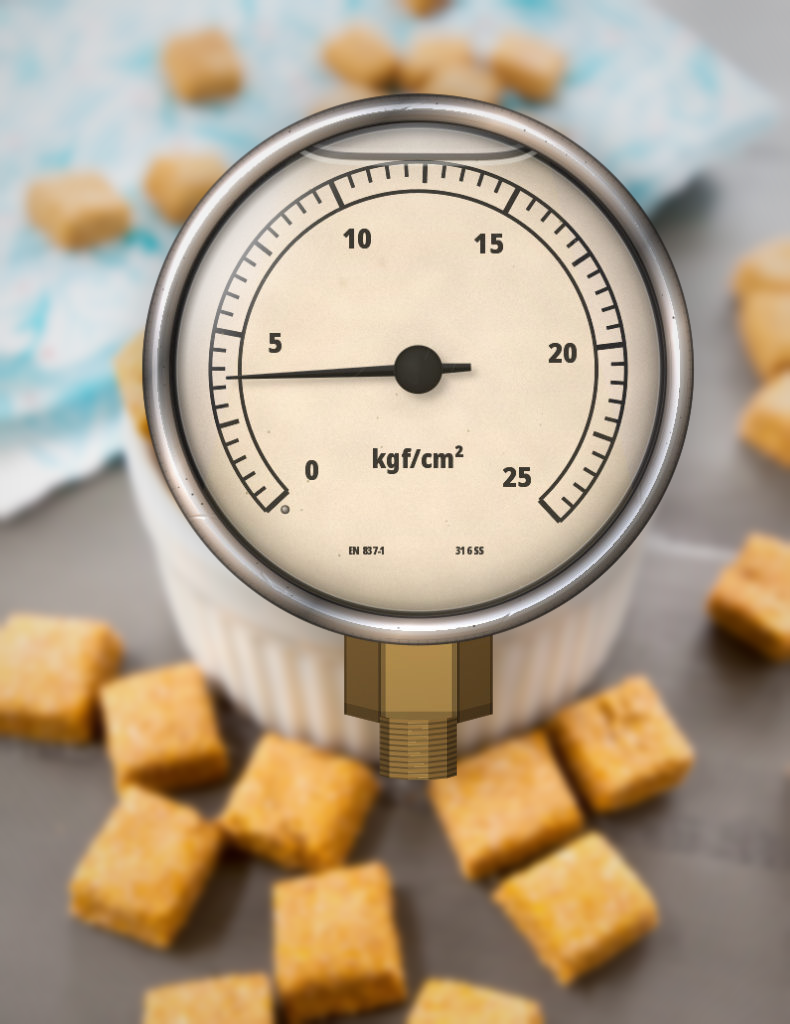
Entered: 3.75,kg/cm²
